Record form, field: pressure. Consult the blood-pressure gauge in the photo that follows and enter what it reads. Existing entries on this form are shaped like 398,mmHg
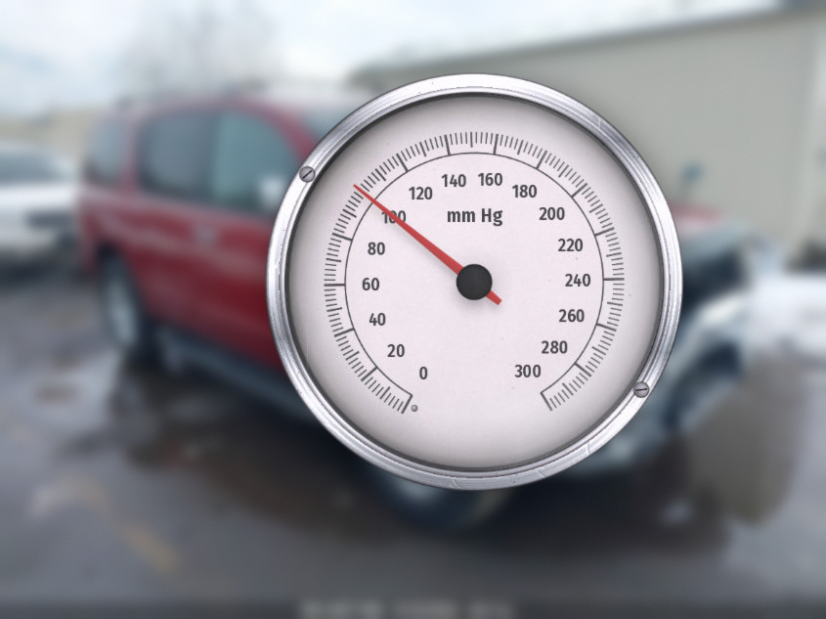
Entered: 100,mmHg
